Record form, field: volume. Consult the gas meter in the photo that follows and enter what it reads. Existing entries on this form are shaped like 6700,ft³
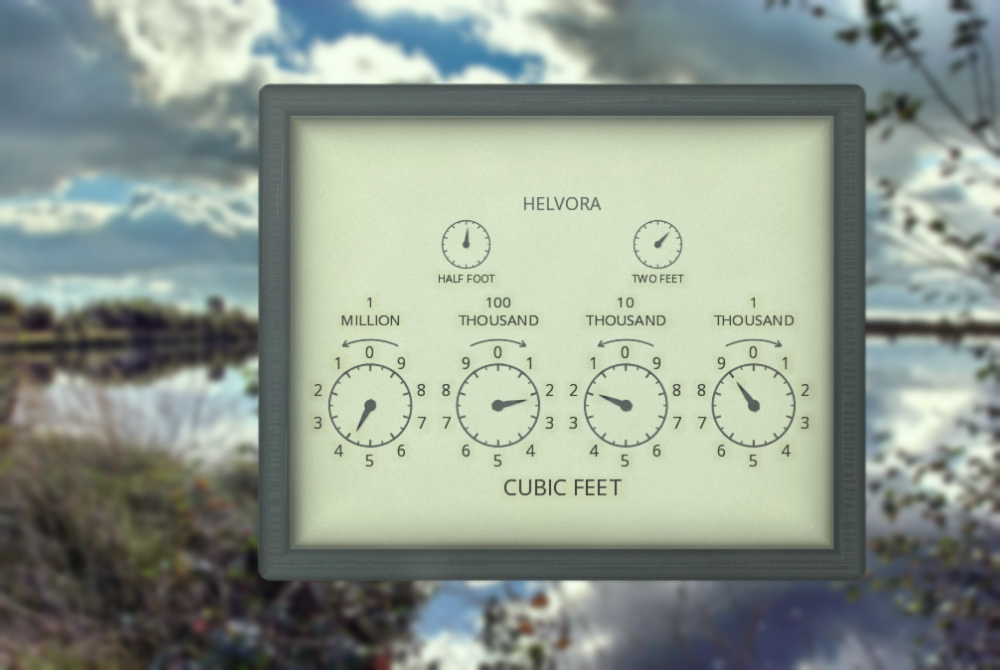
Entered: 421900,ft³
